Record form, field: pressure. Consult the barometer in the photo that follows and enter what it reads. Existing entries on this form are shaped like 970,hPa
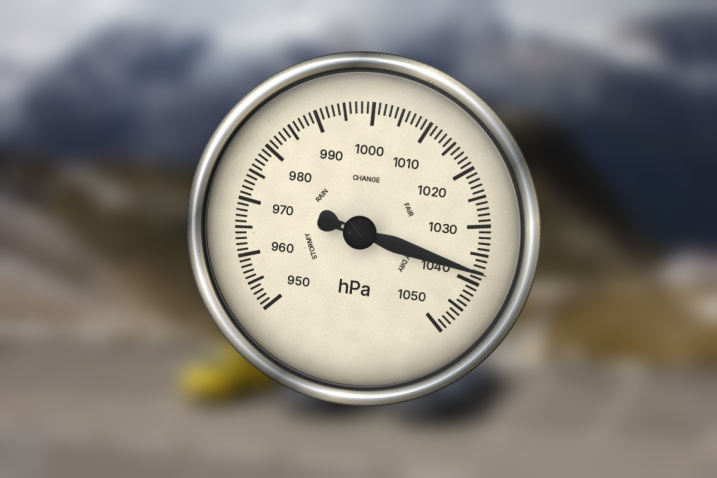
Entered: 1038,hPa
